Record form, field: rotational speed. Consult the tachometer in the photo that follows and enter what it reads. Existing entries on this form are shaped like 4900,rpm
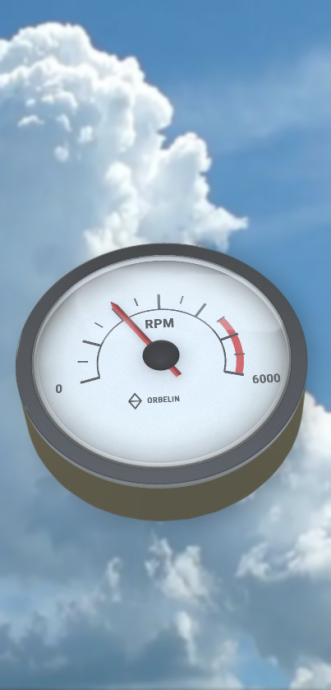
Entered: 2000,rpm
